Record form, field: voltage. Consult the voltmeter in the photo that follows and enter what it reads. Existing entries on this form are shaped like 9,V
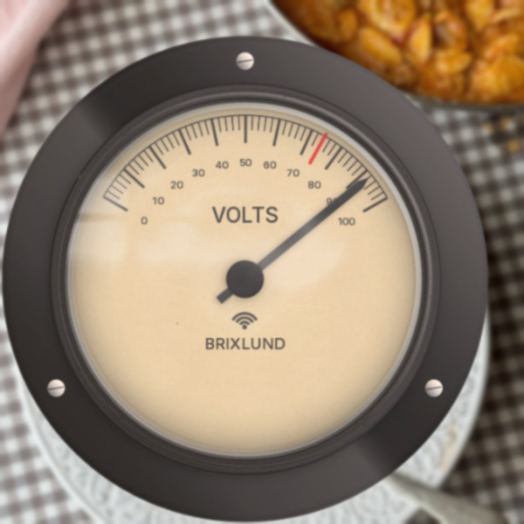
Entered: 92,V
